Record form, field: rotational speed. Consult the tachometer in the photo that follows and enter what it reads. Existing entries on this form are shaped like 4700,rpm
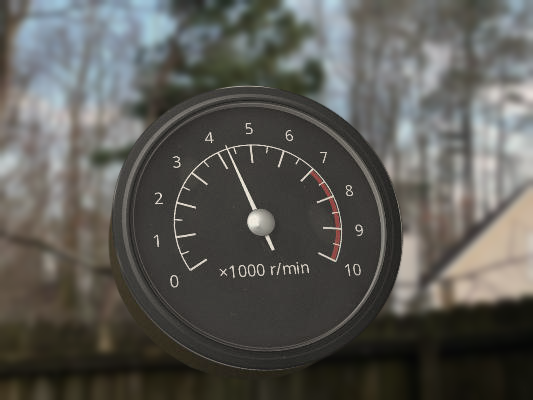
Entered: 4250,rpm
